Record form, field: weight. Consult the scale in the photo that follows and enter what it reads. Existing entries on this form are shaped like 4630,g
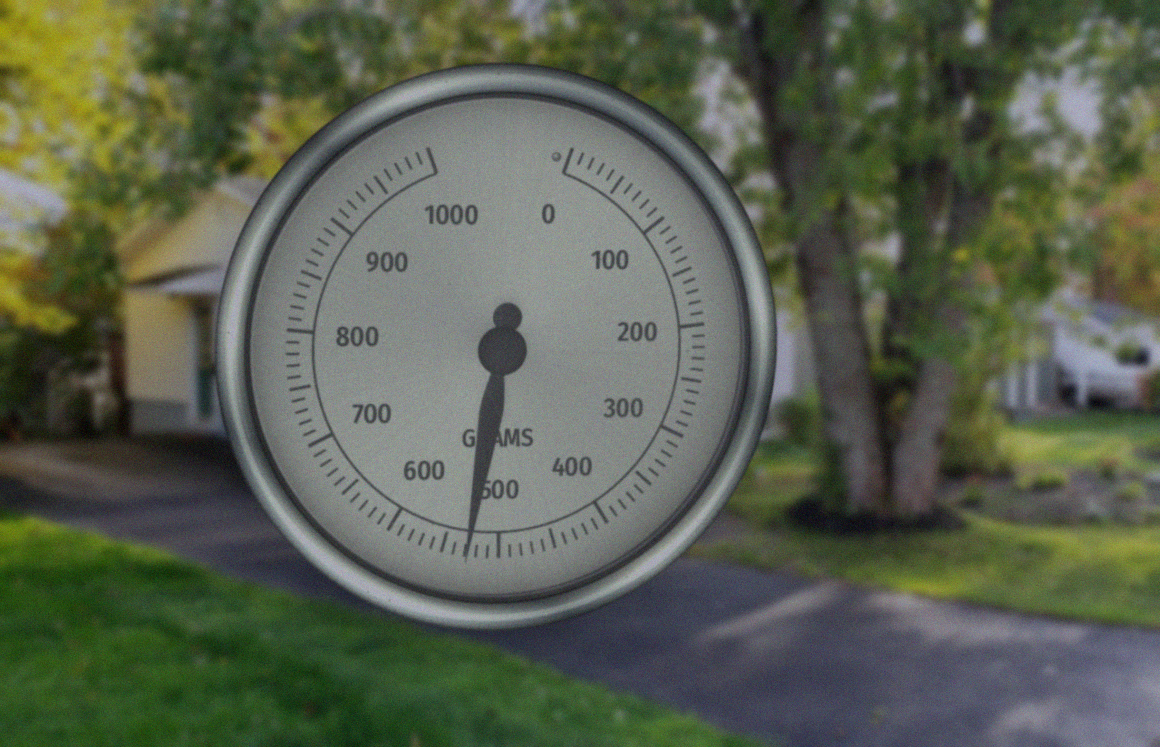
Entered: 530,g
